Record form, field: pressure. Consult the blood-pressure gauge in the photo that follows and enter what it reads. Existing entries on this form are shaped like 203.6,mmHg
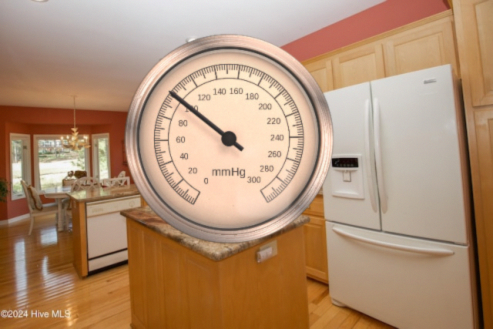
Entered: 100,mmHg
